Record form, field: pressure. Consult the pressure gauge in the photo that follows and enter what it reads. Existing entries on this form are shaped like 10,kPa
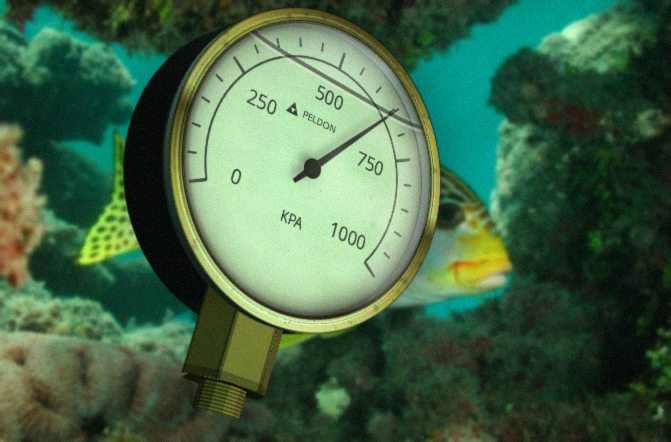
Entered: 650,kPa
